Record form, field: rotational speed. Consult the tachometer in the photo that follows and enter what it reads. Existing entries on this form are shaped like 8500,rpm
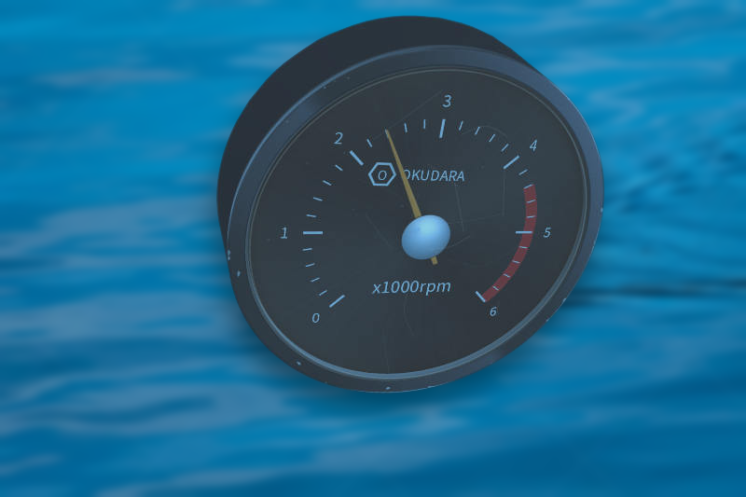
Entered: 2400,rpm
